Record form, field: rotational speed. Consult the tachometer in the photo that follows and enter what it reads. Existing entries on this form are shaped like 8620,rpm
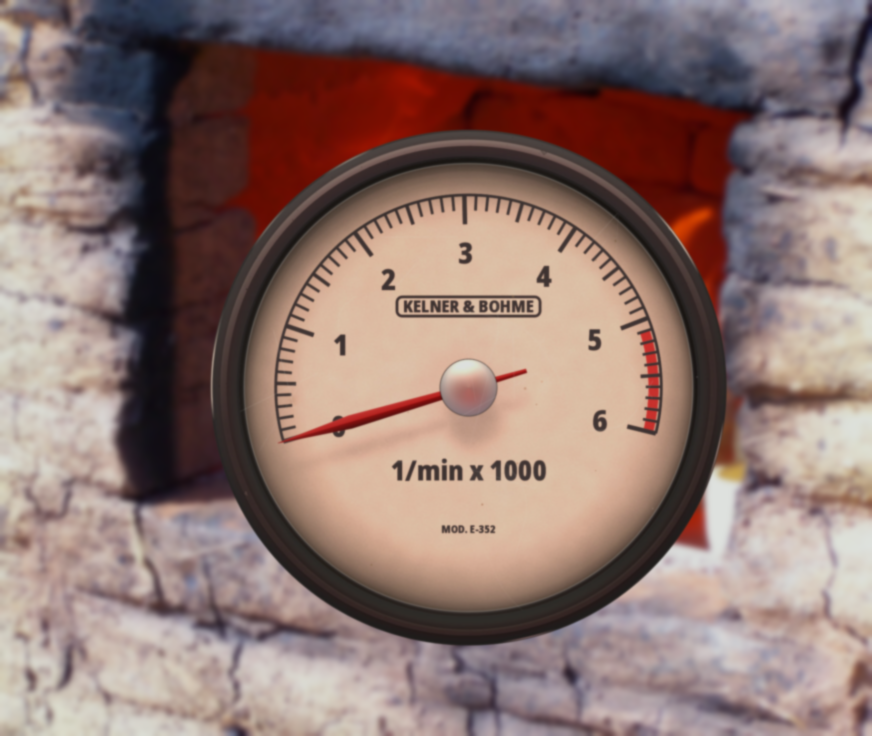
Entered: 0,rpm
